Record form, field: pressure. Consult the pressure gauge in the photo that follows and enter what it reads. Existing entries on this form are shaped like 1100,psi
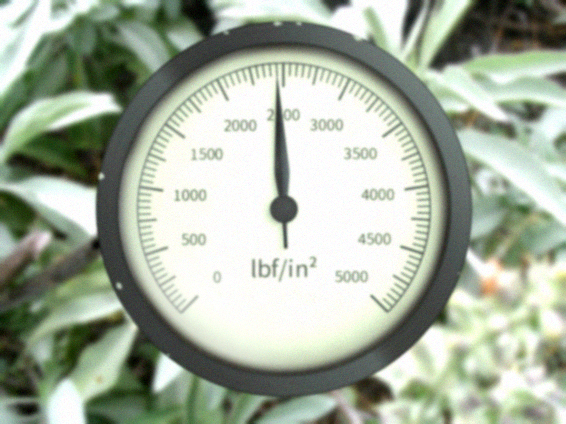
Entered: 2450,psi
